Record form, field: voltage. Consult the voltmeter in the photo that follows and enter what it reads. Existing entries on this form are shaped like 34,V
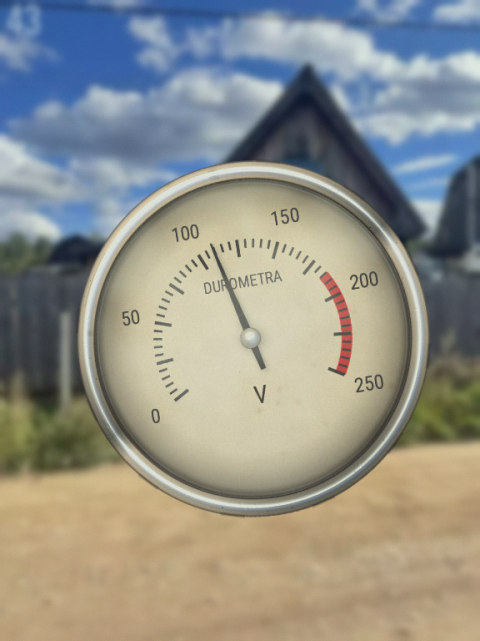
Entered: 110,V
